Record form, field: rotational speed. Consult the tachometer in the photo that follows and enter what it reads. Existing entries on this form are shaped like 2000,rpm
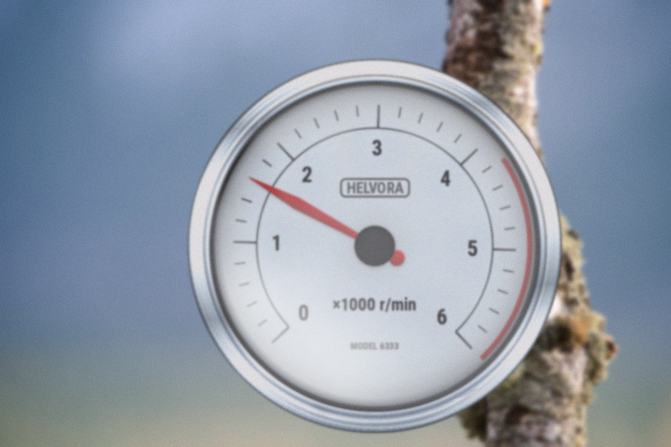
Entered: 1600,rpm
